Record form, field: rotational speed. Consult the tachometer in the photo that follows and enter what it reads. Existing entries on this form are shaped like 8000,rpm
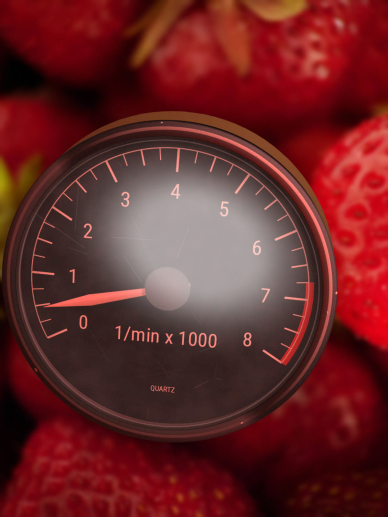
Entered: 500,rpm
